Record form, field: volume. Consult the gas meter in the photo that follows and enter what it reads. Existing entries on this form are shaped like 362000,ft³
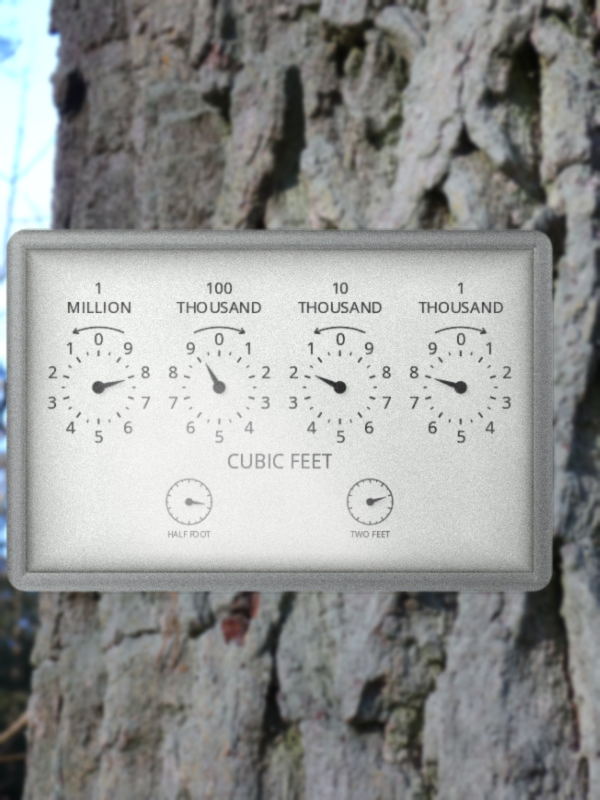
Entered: 791800,ft³
